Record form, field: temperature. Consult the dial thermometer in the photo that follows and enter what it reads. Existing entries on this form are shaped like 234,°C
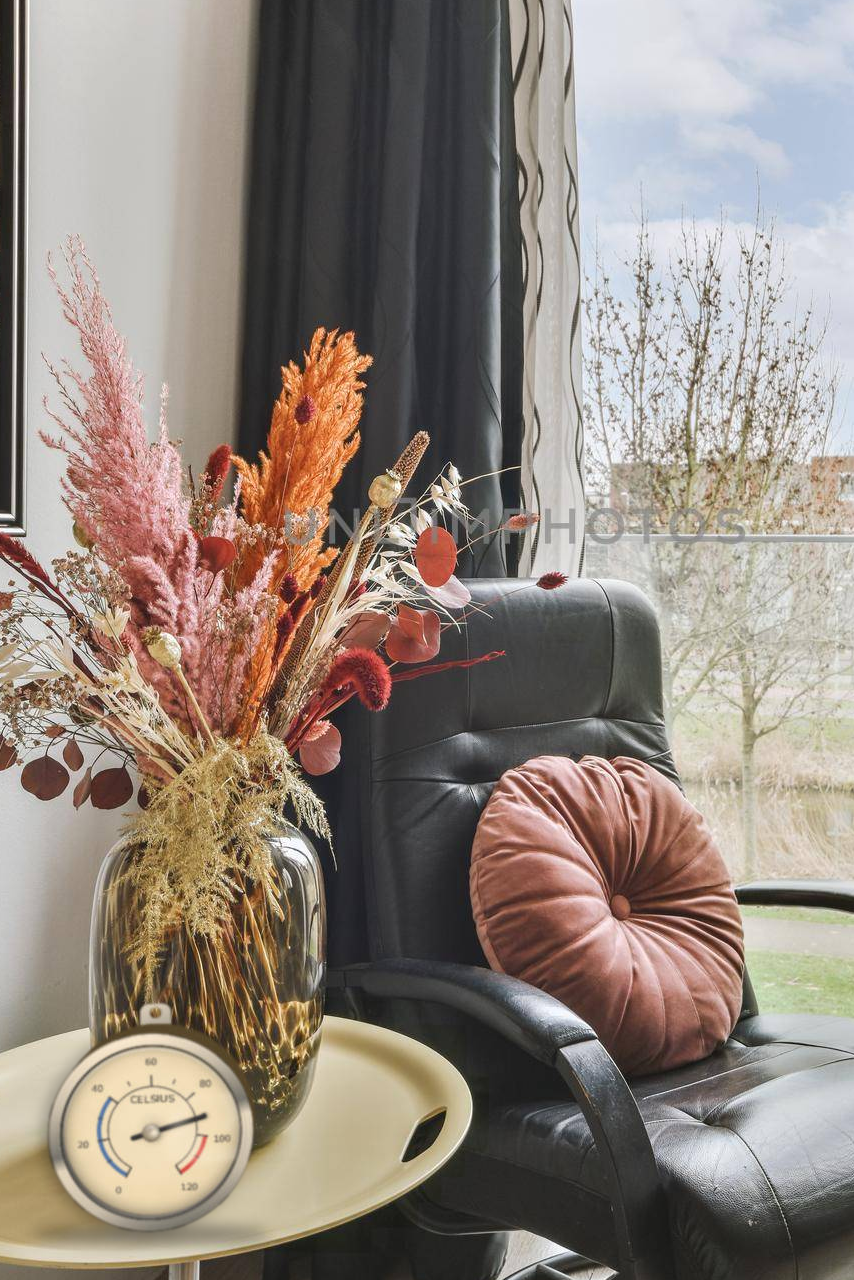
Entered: 90,°C
